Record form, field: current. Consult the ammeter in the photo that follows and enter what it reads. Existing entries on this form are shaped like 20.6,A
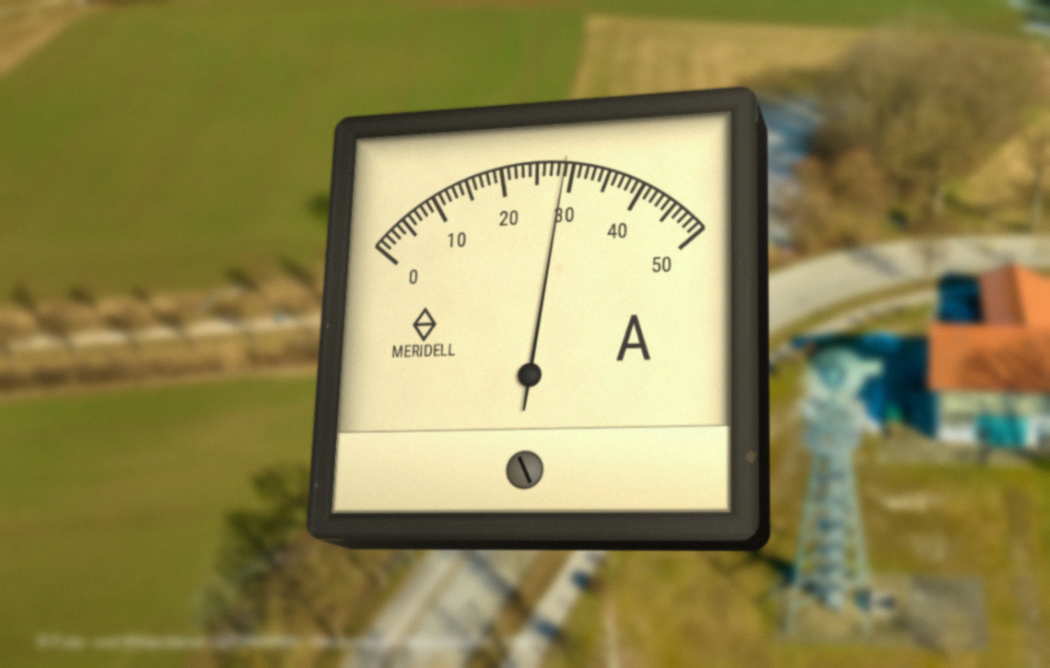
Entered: 29,A
